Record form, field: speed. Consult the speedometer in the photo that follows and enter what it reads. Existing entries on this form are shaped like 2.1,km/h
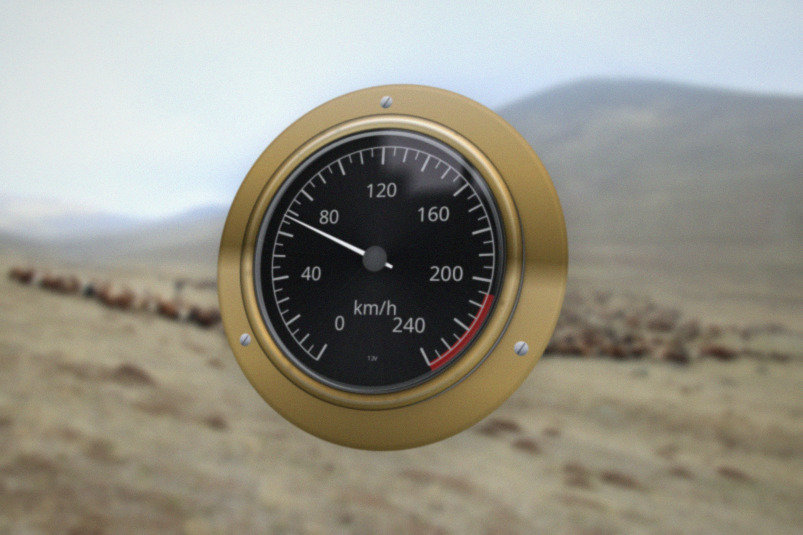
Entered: 67.5,km/h
